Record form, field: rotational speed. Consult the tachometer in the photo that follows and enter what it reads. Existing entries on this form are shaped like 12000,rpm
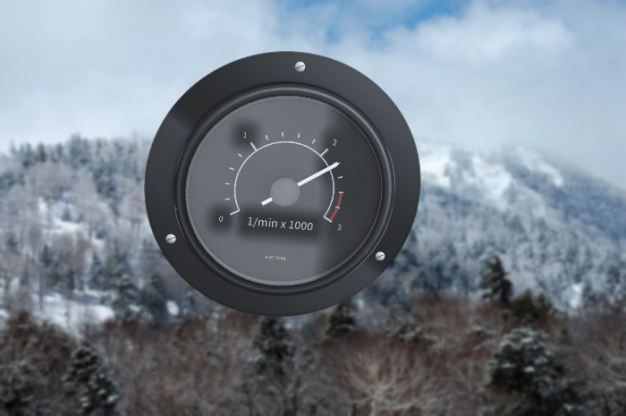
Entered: 2200,rpm
